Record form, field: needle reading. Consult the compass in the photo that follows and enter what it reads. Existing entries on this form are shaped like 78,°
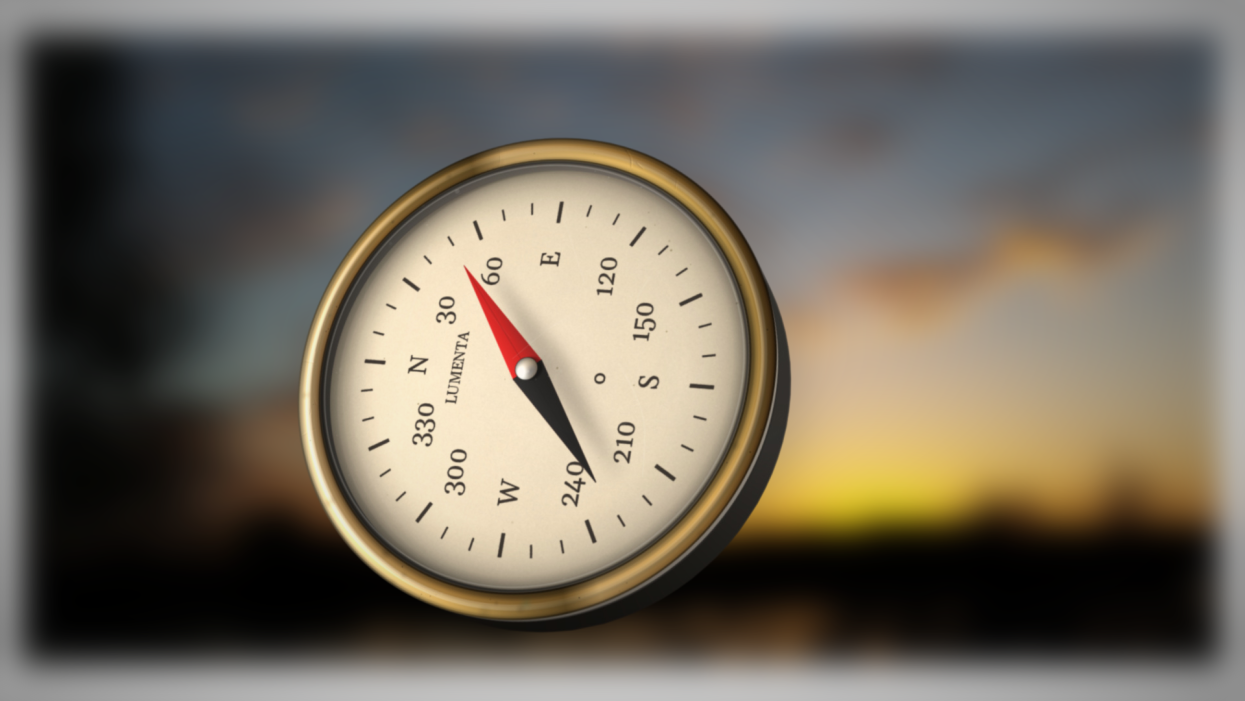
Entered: 50,°
